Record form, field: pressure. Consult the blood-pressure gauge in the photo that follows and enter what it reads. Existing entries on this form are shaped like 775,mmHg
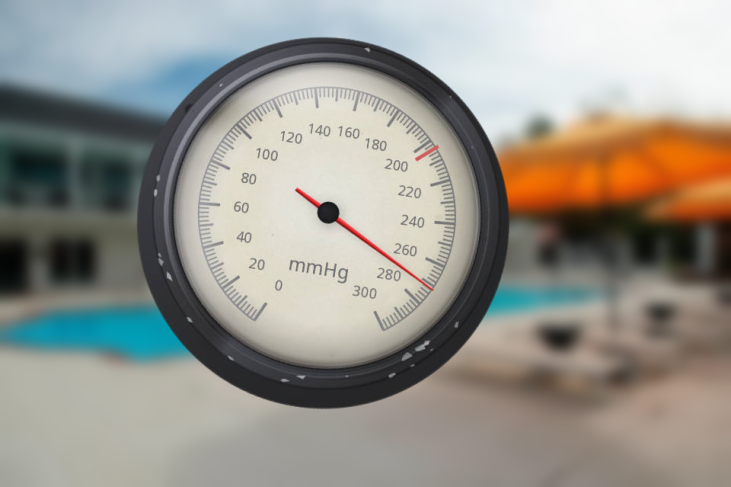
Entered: 272,mmHg
